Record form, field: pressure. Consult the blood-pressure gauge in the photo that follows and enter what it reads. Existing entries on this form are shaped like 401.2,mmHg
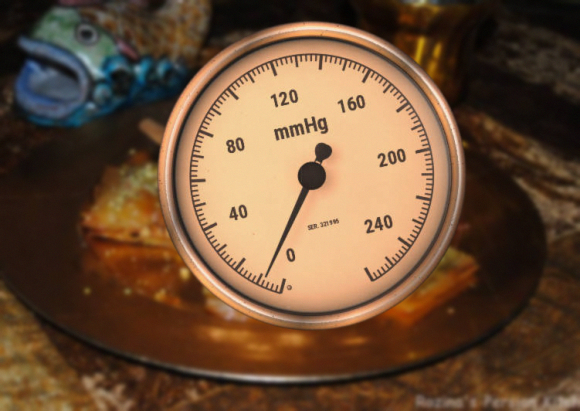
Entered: 8,mmHg
